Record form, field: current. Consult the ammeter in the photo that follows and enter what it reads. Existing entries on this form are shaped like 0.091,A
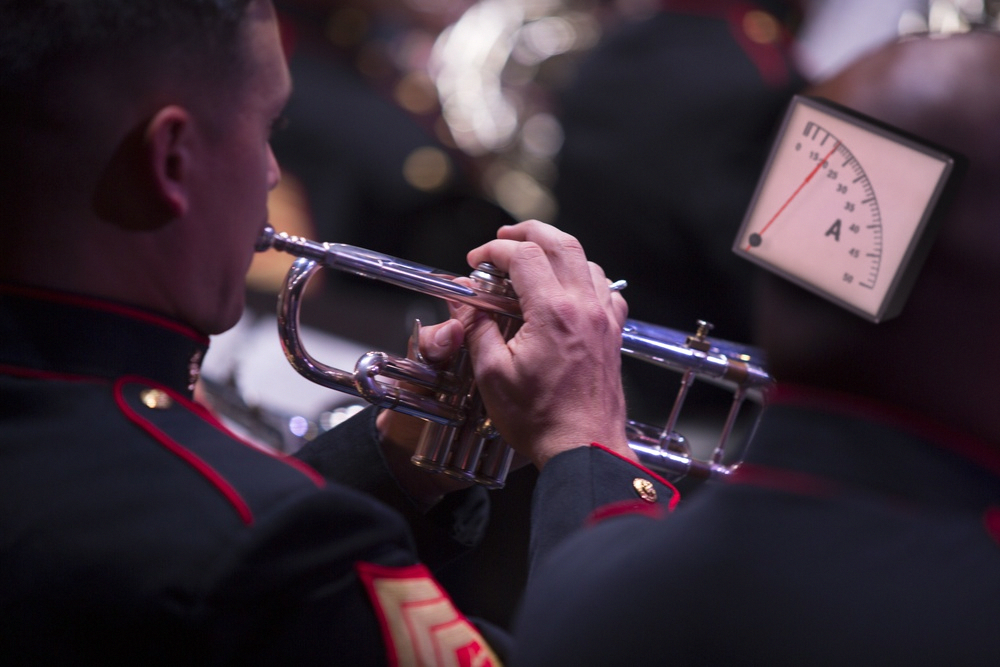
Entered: 20,A
